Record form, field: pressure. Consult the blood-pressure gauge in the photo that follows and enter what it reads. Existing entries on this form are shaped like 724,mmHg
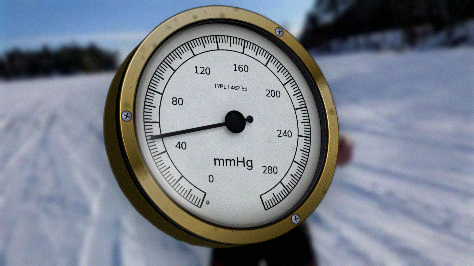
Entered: 50,mmHg
